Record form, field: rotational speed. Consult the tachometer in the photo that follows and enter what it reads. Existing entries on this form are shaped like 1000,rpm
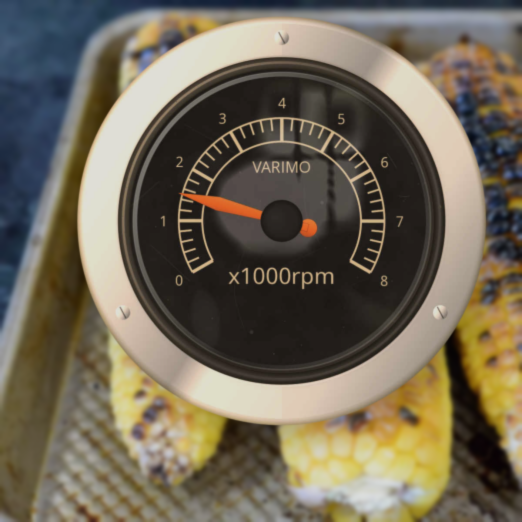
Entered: 1500,rpm
